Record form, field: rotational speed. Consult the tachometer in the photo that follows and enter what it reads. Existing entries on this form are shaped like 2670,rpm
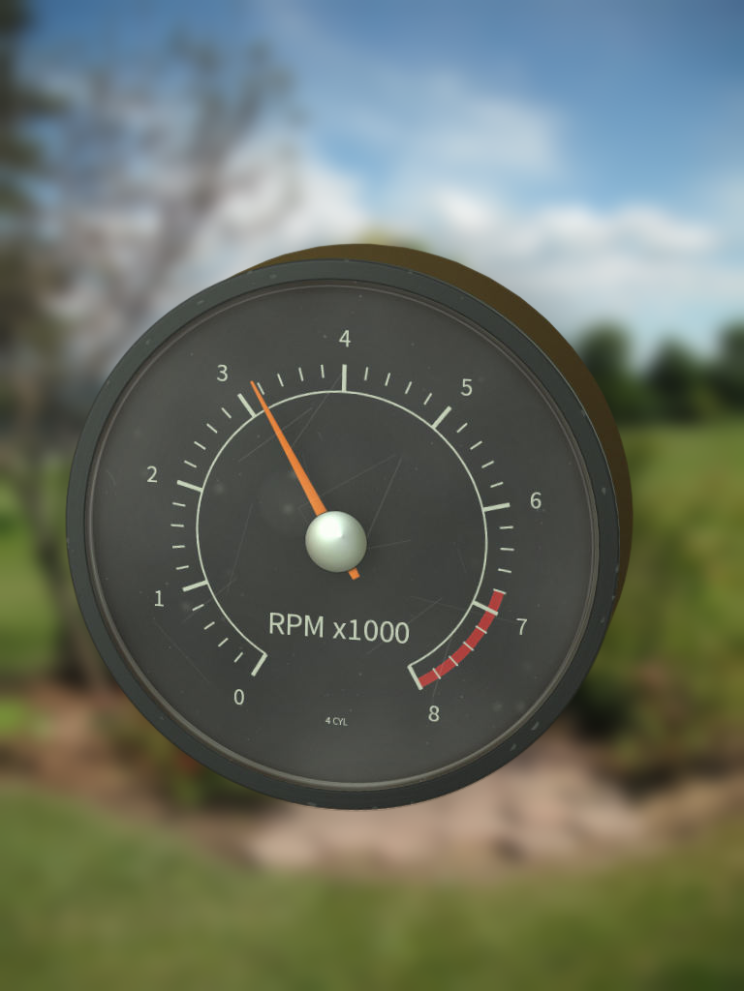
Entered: 3200,rpm
